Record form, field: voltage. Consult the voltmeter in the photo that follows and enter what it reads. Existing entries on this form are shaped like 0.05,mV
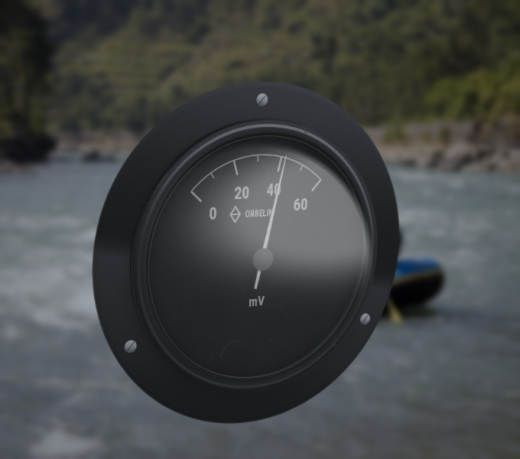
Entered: 40,mV
